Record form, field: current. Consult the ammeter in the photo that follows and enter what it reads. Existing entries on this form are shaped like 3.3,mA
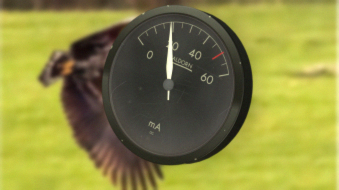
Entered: 20,mA
